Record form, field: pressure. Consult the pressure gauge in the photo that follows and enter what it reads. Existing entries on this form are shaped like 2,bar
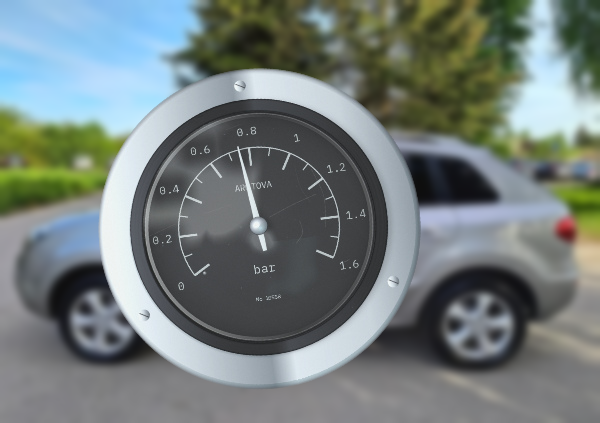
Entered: 0.75,bar
